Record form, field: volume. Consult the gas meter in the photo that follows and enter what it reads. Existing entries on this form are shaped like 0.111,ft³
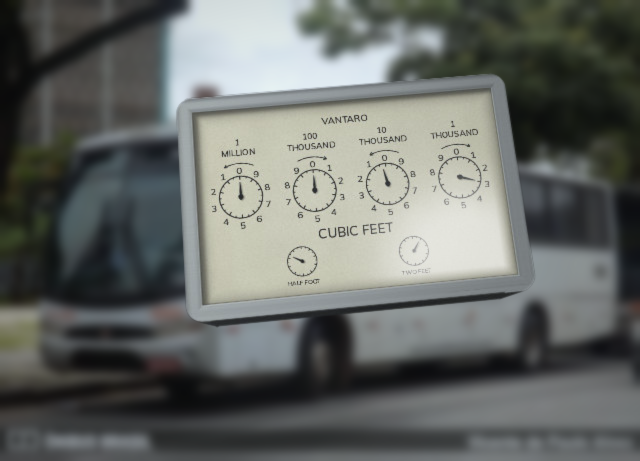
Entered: 300,ft³
